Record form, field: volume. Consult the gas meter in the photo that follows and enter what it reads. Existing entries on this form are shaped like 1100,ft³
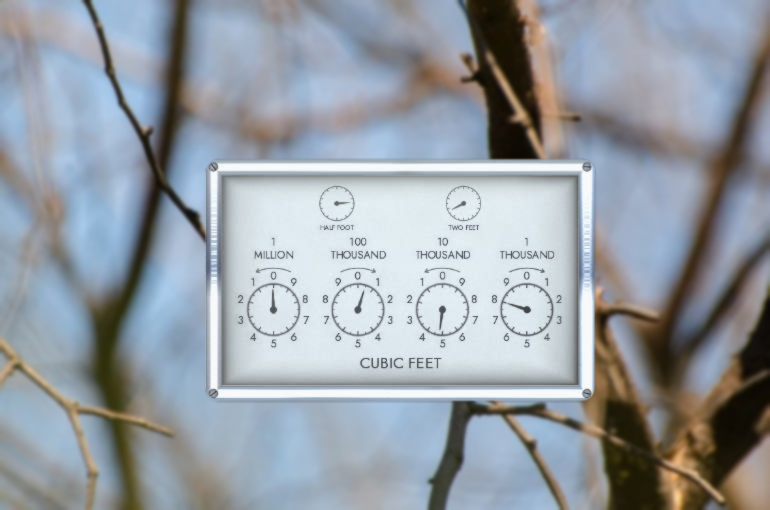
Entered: 4800,ft³
